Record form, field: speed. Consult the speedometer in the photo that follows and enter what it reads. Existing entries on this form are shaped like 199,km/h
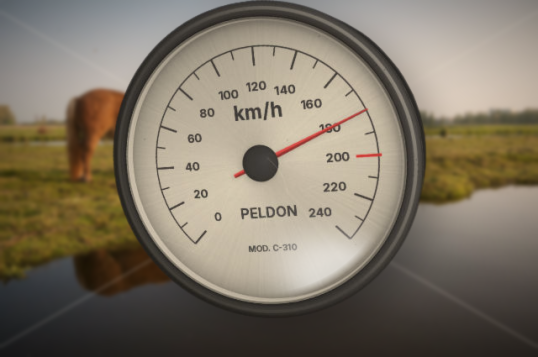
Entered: 180,km/h
